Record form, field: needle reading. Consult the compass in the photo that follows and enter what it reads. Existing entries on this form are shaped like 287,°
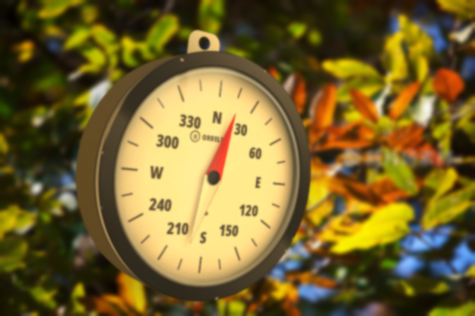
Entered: 15,°
